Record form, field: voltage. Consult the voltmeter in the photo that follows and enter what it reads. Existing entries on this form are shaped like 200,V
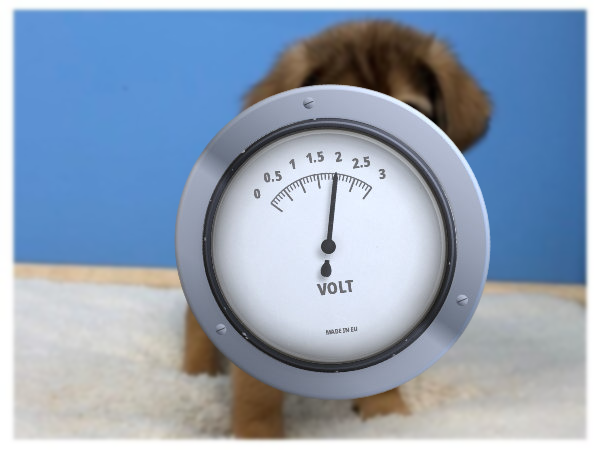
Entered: 2,V
